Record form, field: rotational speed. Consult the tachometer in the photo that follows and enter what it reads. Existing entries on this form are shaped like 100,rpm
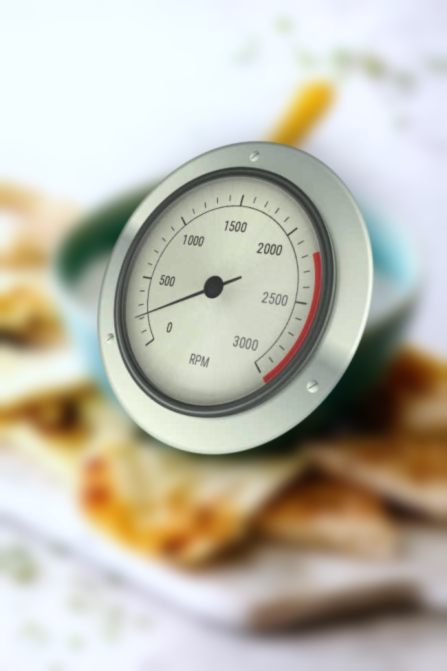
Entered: 200,rpm
